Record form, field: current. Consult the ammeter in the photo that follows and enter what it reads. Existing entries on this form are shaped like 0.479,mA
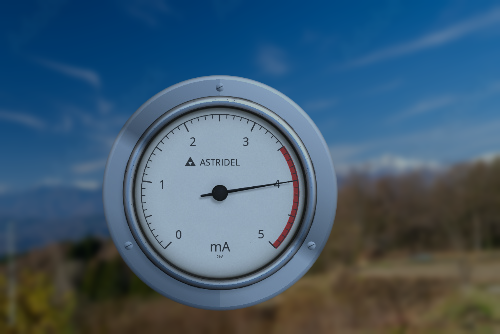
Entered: 4,mA
